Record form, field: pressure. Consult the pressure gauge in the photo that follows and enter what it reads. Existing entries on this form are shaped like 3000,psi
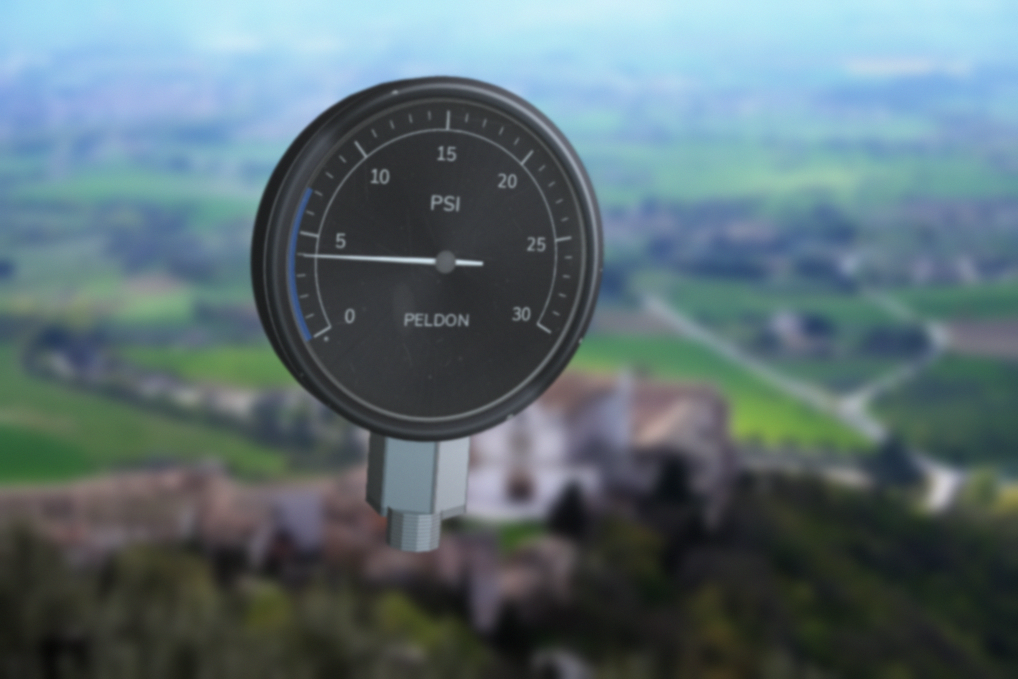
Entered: 4,psi
